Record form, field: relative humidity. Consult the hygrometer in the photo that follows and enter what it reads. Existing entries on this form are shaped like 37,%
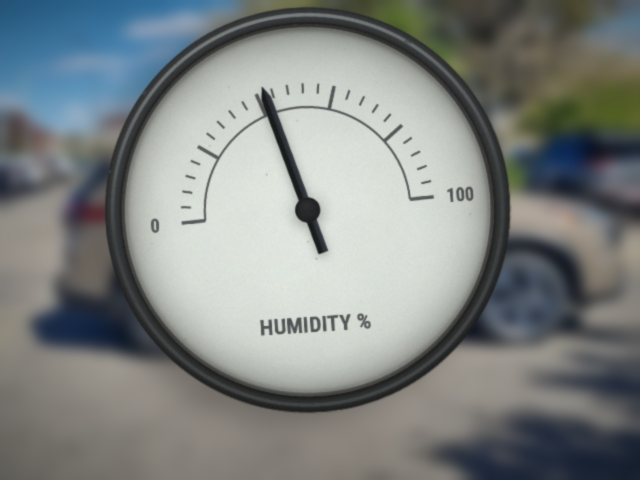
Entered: 42,%
